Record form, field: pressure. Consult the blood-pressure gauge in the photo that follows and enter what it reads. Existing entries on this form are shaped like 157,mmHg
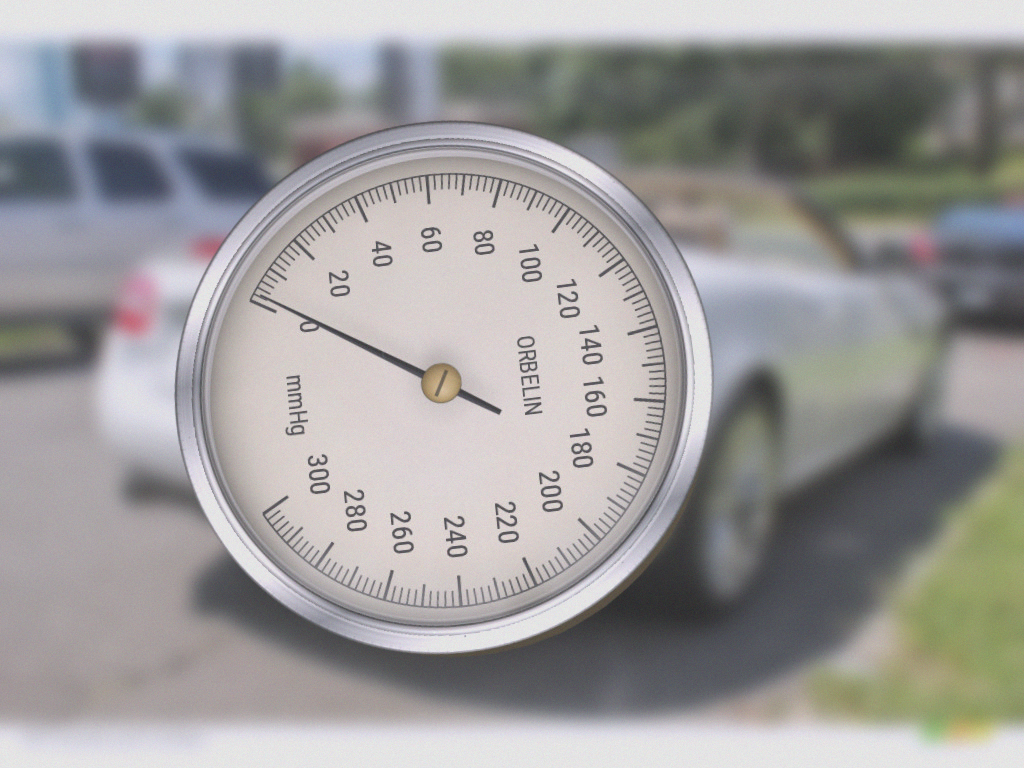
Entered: 2,mmHg
